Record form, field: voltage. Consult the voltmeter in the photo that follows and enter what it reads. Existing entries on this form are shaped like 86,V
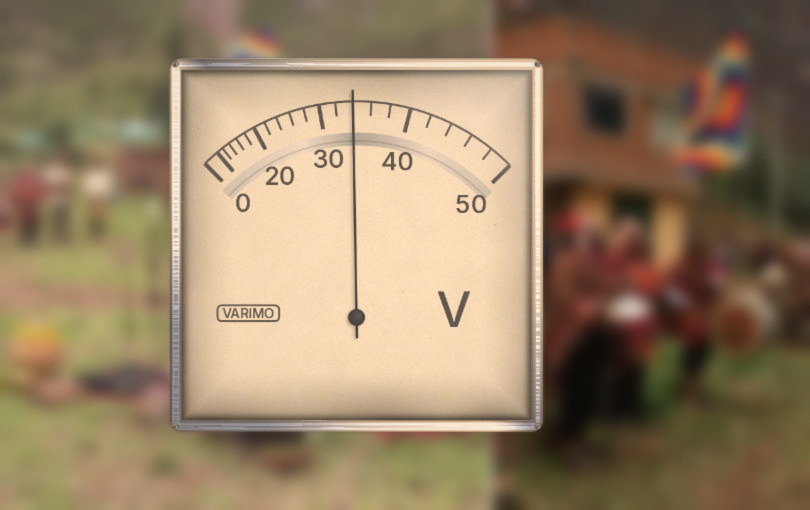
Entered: 34,V
